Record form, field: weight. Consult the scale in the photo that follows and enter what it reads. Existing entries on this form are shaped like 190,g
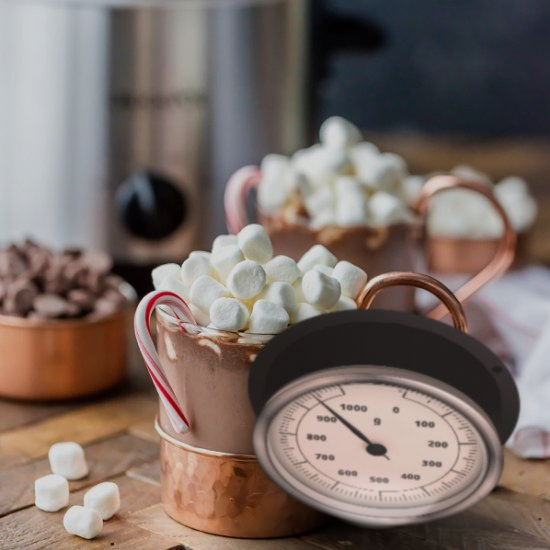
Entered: 950,g
